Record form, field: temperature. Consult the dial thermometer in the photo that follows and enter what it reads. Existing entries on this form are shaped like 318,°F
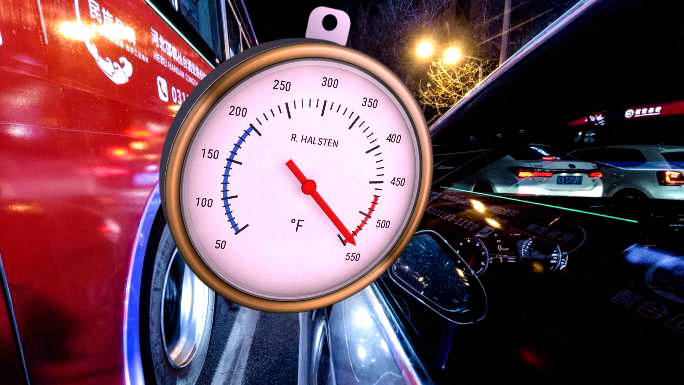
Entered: 540,°F
